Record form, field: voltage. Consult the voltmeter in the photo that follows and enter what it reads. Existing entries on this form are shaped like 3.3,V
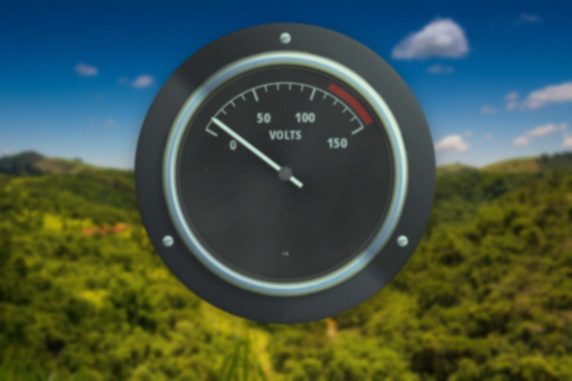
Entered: 10,V
